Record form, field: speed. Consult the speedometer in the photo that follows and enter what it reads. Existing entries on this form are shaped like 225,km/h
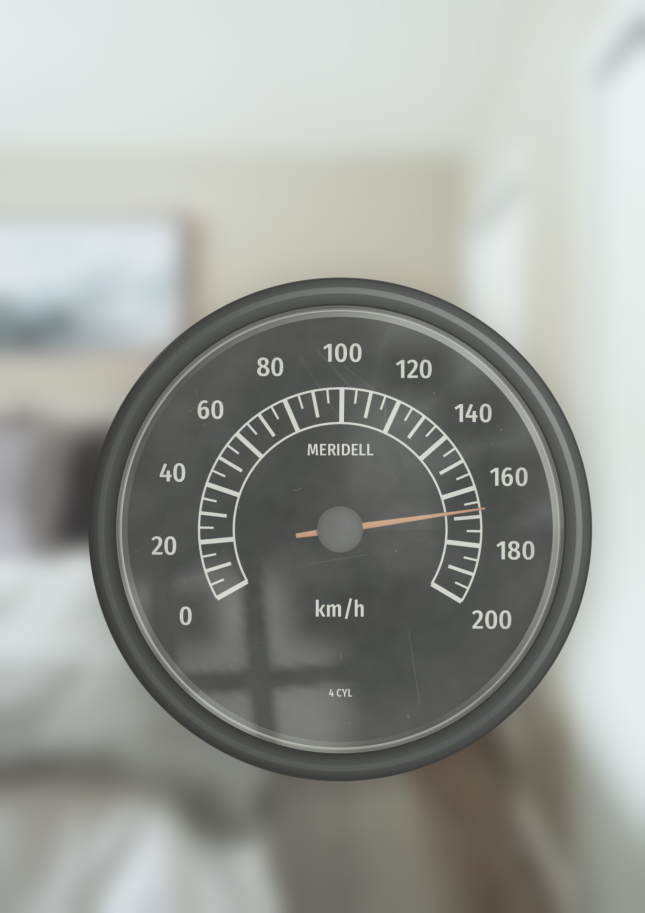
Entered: 167.5,km/h
